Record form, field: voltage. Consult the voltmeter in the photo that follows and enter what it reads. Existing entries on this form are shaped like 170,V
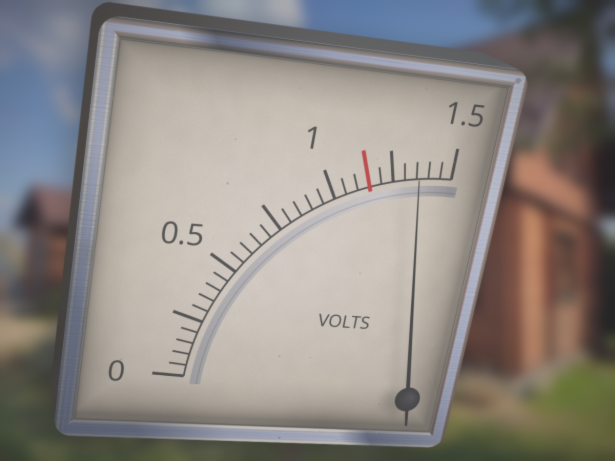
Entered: 1.35,V
